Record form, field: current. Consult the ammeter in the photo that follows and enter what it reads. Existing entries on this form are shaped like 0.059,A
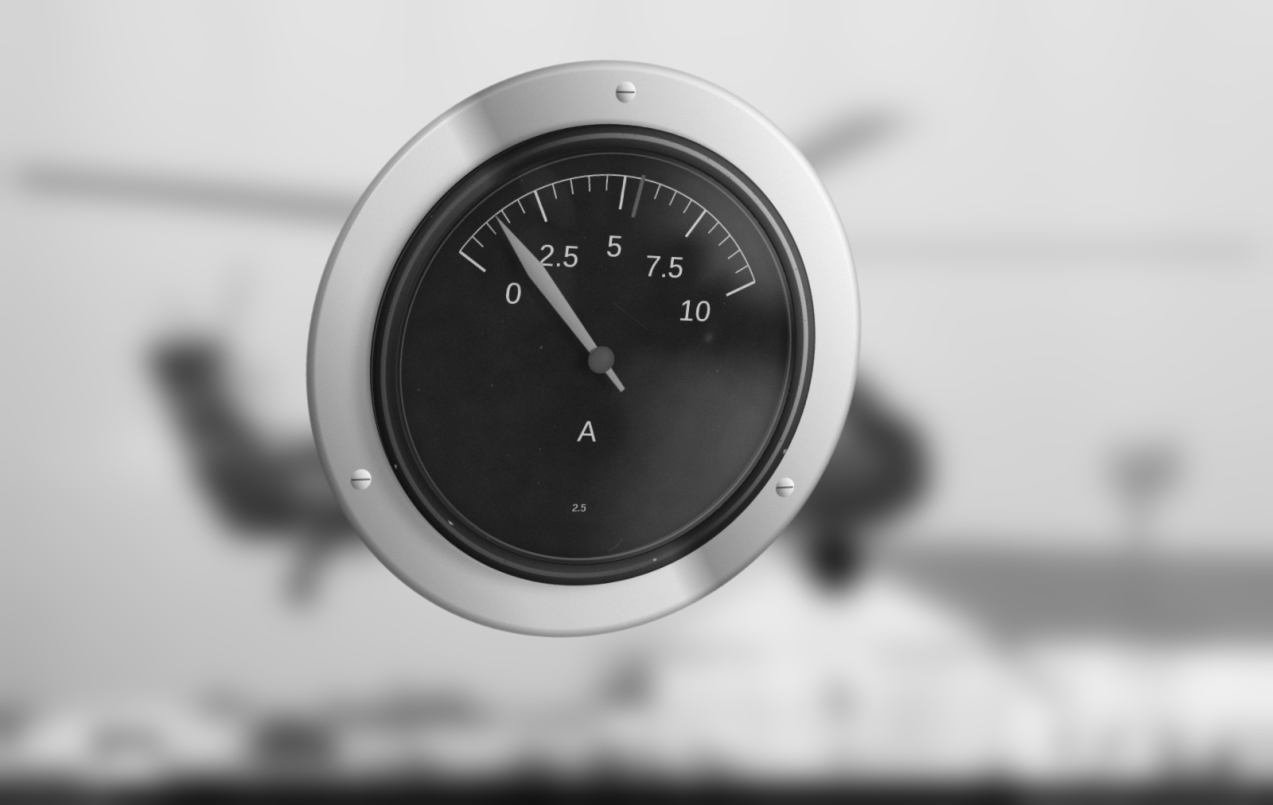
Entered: 1.25,A
